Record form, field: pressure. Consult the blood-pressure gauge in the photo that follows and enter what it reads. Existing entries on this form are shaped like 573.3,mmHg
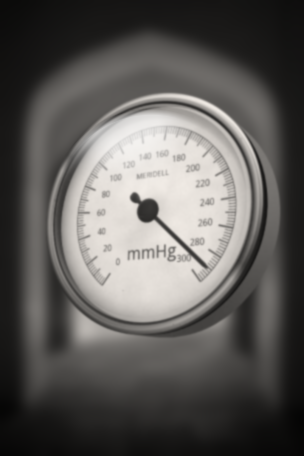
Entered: 290,mmHg
